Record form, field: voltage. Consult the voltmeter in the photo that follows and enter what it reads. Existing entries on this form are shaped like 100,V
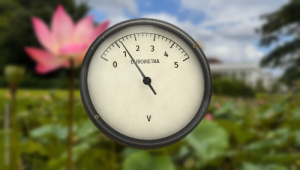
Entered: 1.2,V
